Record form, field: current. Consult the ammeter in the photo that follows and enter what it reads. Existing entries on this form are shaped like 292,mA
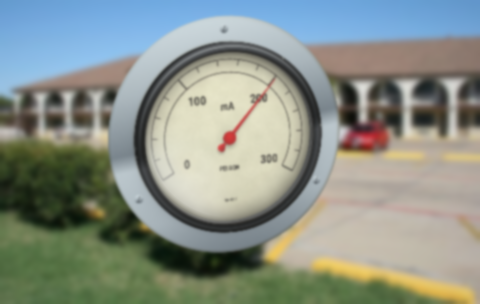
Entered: 200,mA
